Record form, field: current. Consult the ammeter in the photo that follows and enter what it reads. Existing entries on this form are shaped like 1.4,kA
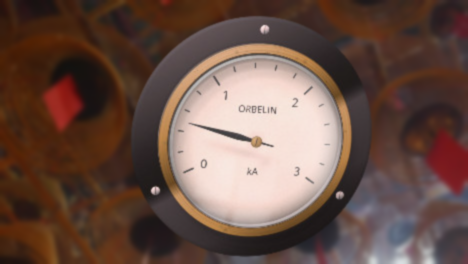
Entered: 0.5,kA
